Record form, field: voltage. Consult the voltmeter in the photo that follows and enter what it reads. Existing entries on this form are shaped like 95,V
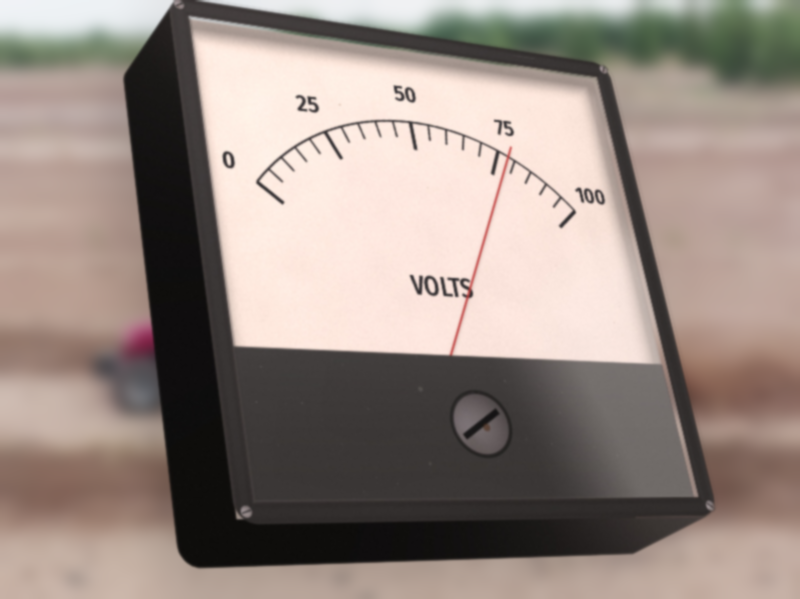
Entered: 77.5,V
